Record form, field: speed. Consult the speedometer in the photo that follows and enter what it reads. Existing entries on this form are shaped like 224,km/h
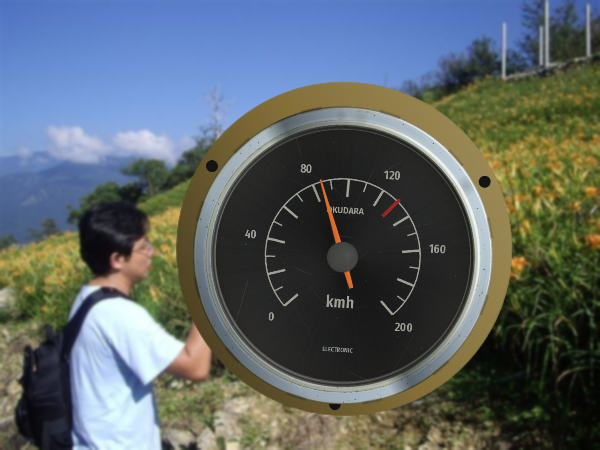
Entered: 85,km/h
